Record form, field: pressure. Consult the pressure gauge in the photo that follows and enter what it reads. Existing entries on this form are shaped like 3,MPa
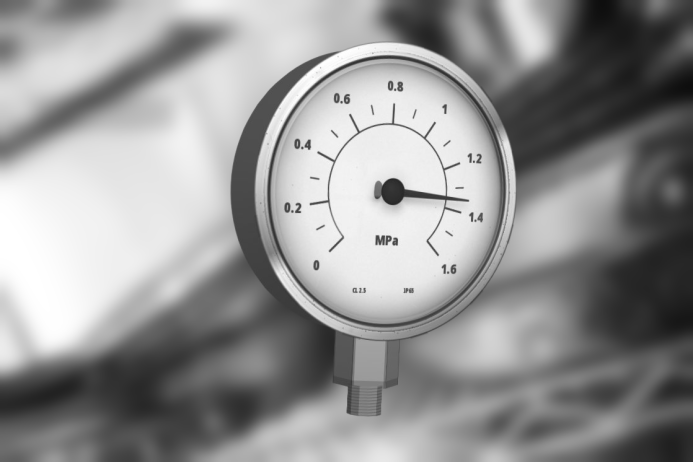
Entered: 1.35,MPa
